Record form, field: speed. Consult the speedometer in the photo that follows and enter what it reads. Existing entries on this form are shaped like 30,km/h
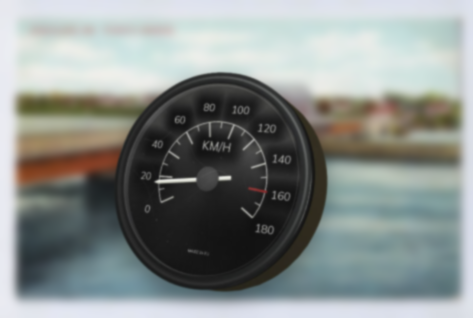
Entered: 15,km/h
